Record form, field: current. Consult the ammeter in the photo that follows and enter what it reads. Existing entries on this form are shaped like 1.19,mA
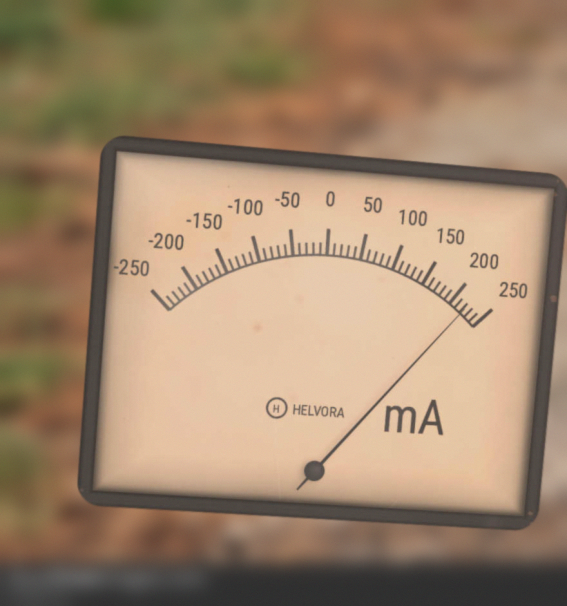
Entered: 220,mA
